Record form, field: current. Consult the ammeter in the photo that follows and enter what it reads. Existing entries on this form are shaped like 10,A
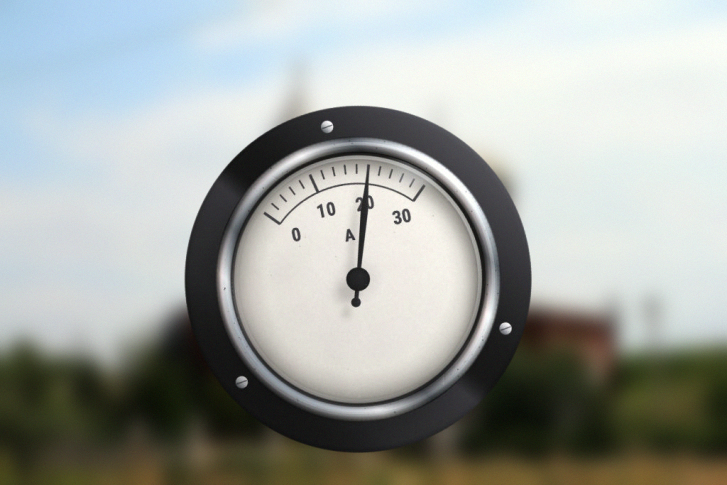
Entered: 20,A
